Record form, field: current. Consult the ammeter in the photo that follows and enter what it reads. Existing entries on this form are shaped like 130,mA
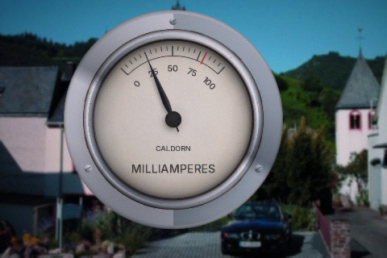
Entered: 25,mA
